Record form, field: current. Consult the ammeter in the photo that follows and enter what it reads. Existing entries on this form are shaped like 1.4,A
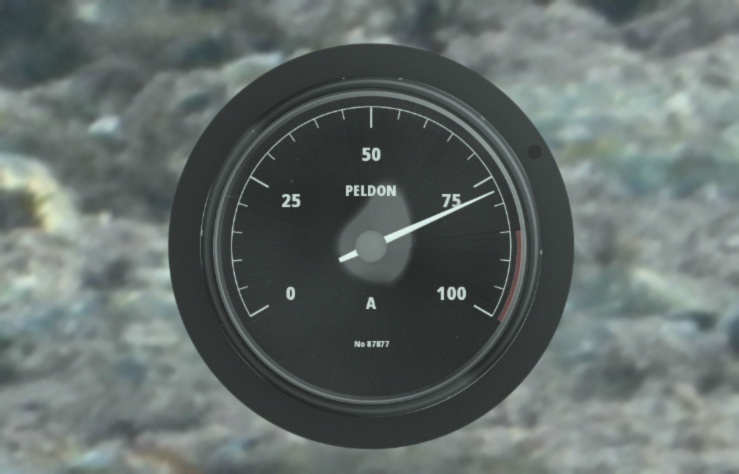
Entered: 77.5,A
